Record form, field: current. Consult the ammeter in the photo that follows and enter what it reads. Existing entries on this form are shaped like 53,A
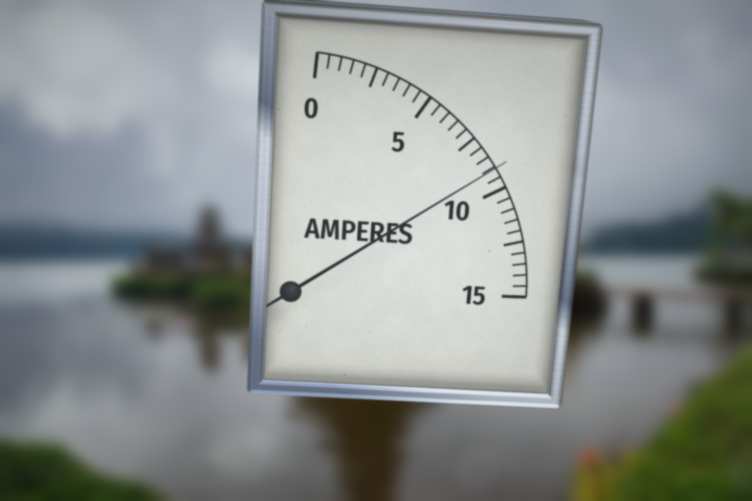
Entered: 9,A
